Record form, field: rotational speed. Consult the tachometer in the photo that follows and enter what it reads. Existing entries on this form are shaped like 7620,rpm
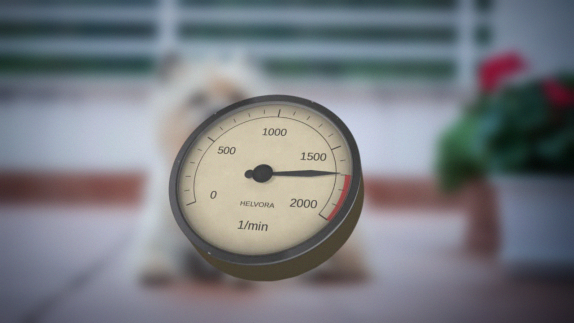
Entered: 1700,rpm
